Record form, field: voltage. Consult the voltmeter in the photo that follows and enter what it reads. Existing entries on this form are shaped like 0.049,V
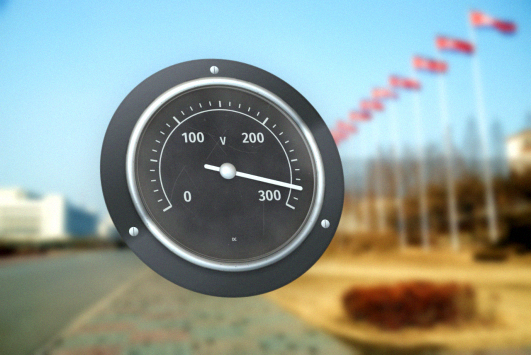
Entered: 280,V
